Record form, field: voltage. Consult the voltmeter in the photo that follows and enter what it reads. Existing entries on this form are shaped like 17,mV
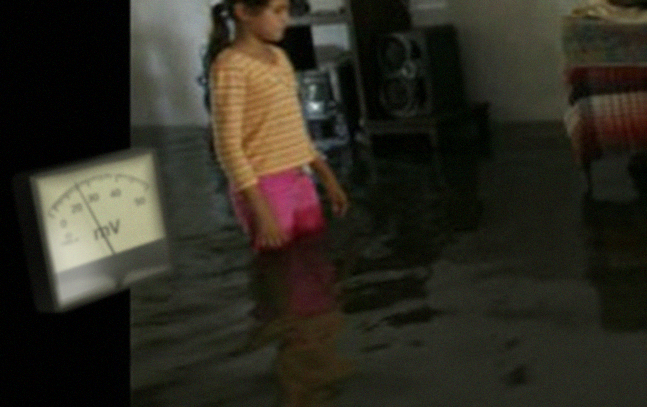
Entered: 25,mV
